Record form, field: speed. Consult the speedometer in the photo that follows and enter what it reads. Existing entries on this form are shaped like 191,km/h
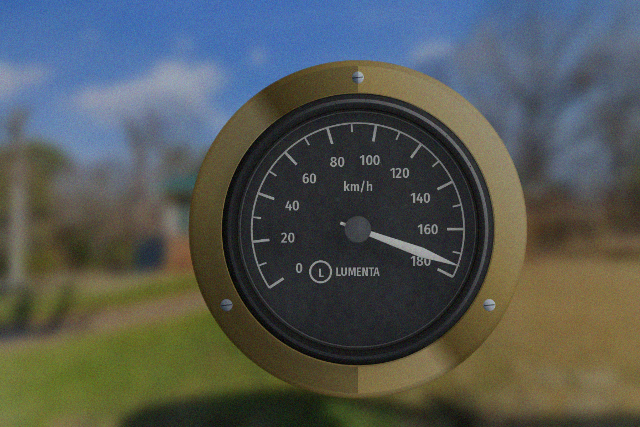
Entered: 175,km/h
